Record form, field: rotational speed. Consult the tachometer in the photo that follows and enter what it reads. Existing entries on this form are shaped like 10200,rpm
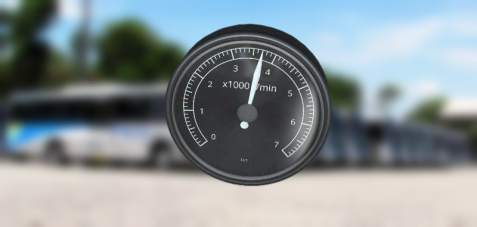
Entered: 3700,rpm
